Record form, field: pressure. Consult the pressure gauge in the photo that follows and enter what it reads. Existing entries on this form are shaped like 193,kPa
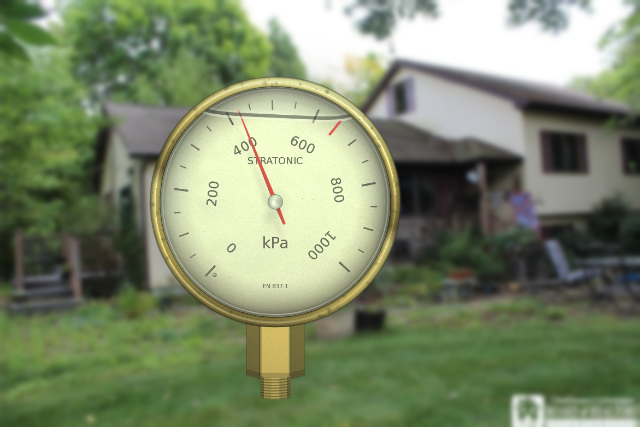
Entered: 425,kPa
